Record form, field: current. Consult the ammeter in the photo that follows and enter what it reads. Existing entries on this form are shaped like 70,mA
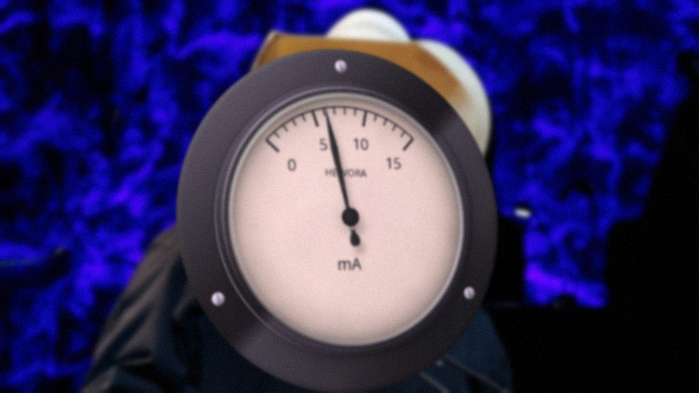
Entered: 6,mA
